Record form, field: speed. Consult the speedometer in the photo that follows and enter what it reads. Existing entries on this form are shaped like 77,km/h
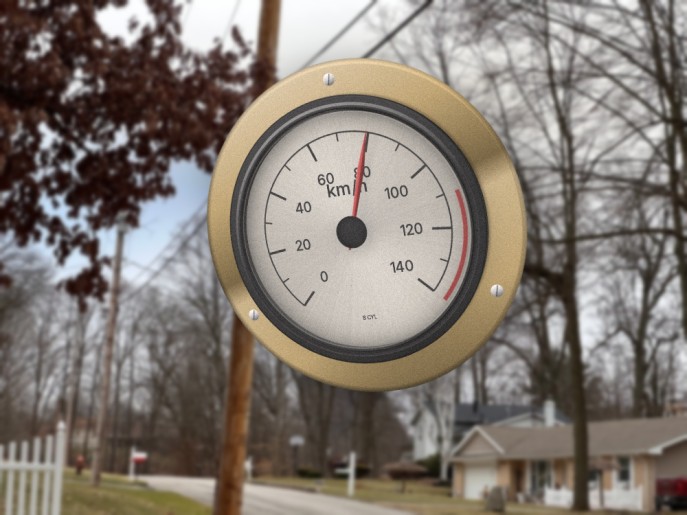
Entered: 80,km/h
